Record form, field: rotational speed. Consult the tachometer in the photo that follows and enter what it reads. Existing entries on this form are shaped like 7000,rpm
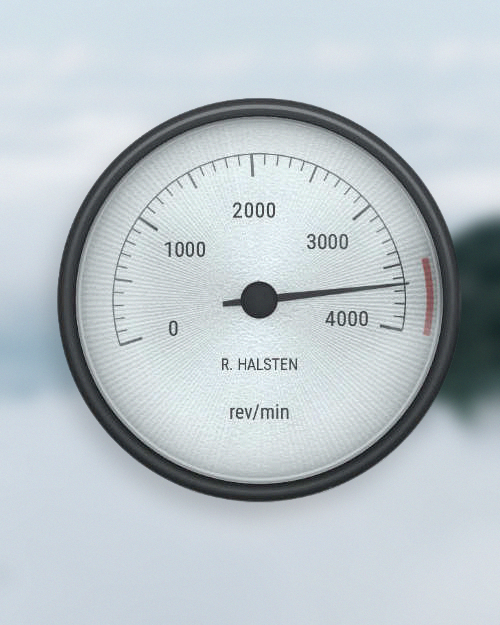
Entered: 3650,rpm
